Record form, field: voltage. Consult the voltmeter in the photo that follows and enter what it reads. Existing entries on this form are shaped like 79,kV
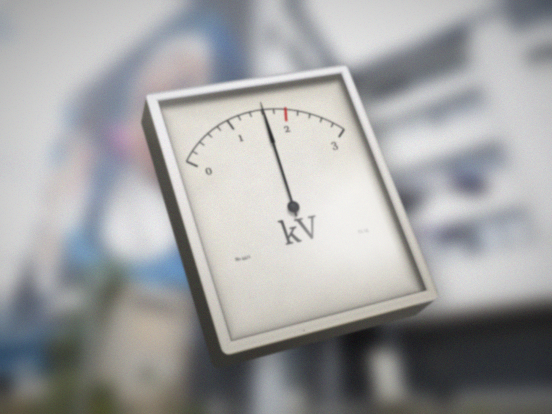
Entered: 1.6,kV
